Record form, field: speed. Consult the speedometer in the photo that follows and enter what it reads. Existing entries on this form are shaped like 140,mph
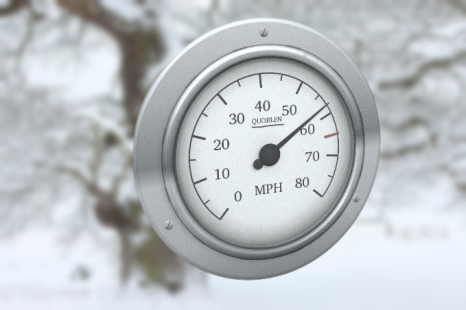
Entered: 57.5,mph
